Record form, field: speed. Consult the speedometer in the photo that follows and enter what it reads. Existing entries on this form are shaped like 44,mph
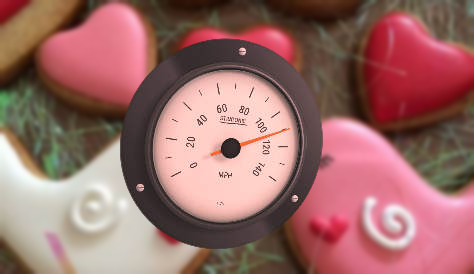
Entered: 110,mph
